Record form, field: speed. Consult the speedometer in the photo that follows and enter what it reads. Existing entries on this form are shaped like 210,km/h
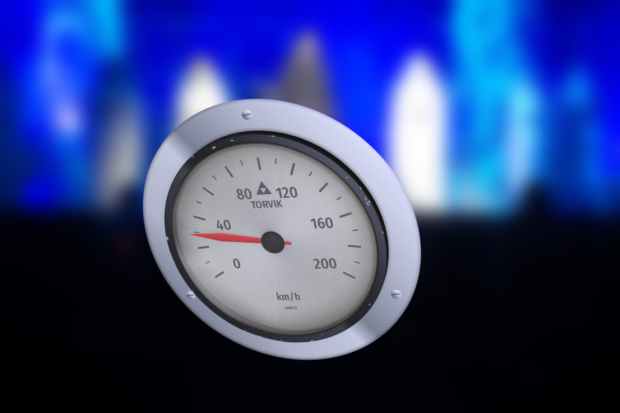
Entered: 30,km/h
